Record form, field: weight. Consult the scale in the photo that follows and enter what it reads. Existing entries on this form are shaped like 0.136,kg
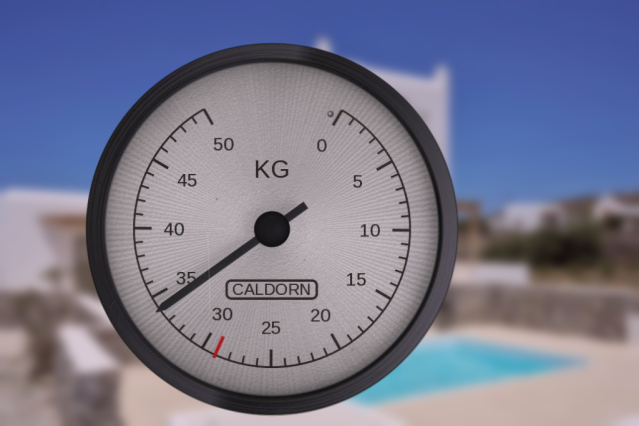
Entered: 34,kg
